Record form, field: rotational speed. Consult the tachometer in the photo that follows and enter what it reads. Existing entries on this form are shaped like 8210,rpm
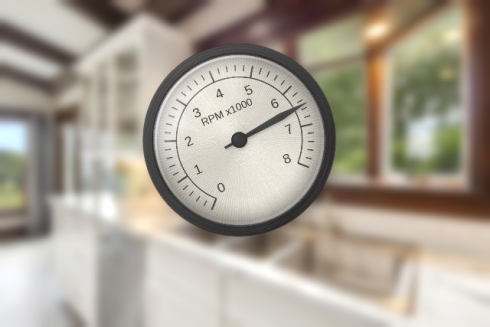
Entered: 6500,rpm
